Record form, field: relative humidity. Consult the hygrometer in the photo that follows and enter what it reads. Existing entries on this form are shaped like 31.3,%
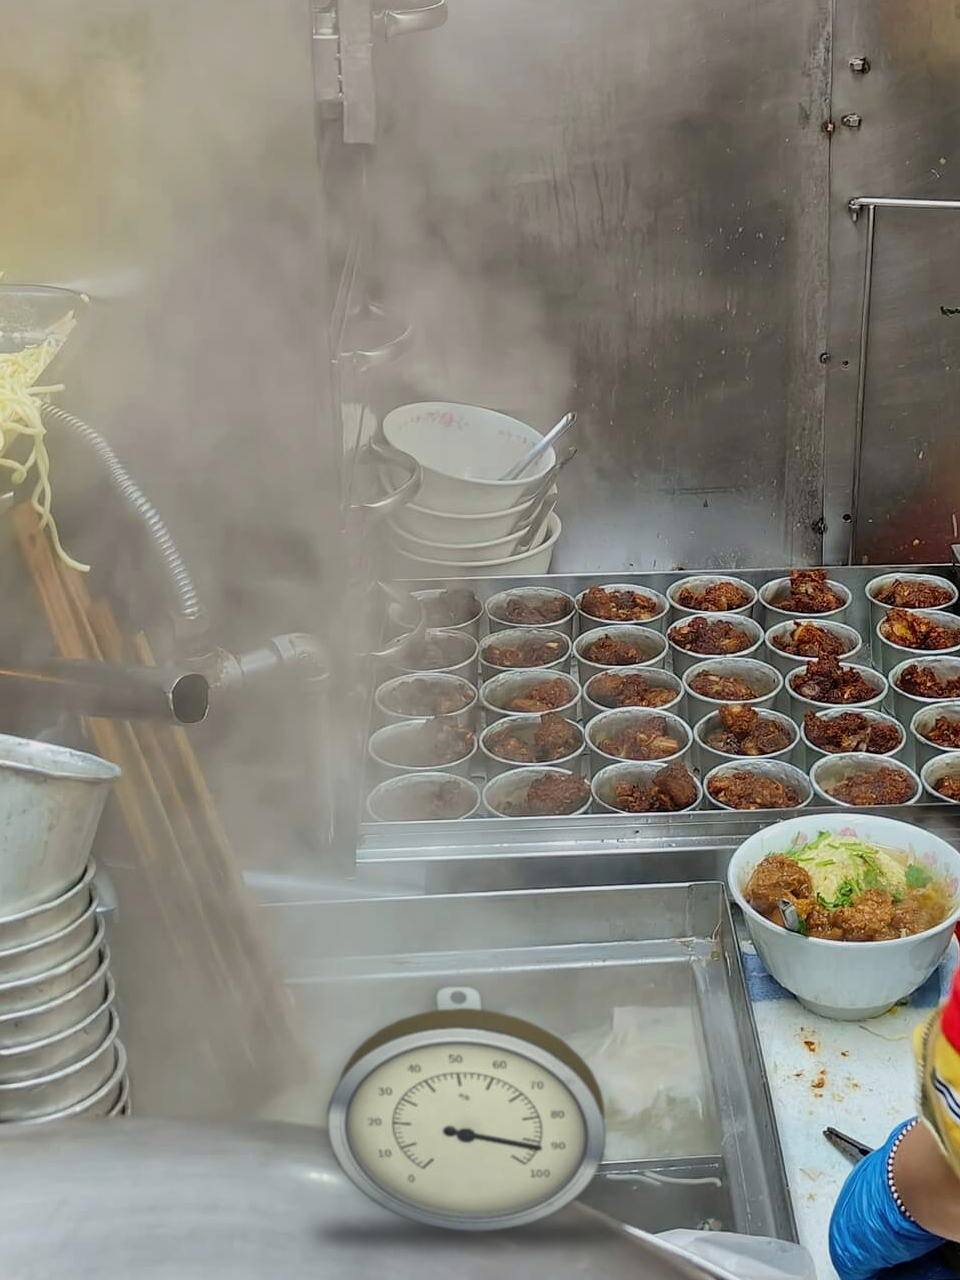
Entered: 90,%
